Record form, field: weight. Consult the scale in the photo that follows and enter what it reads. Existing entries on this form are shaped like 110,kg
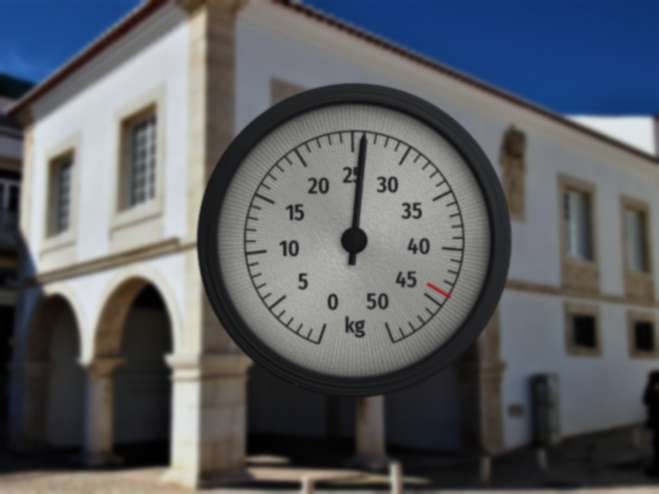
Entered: 26,kg
